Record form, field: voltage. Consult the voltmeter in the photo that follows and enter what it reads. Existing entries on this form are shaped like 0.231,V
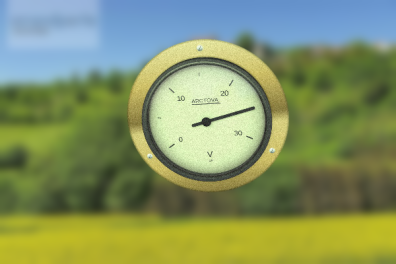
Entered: 25,V
